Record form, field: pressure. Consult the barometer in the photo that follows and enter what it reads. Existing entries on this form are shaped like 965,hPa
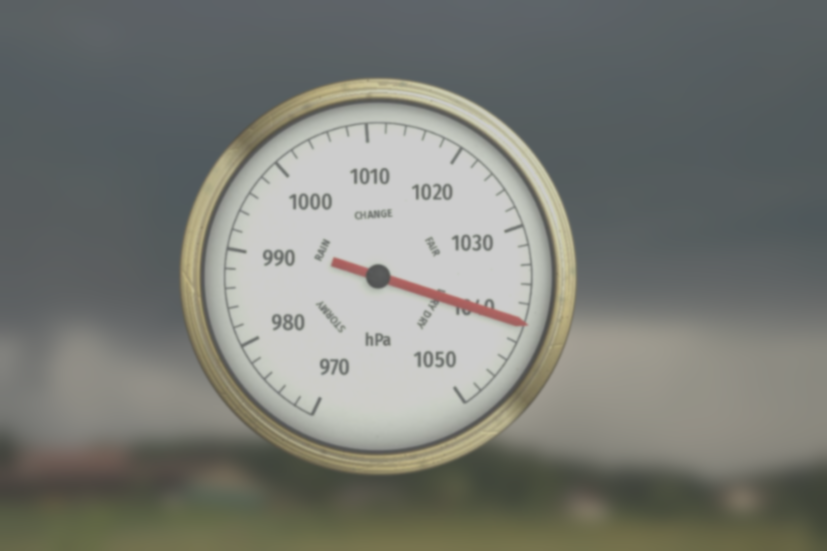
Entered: 1040,hPa
